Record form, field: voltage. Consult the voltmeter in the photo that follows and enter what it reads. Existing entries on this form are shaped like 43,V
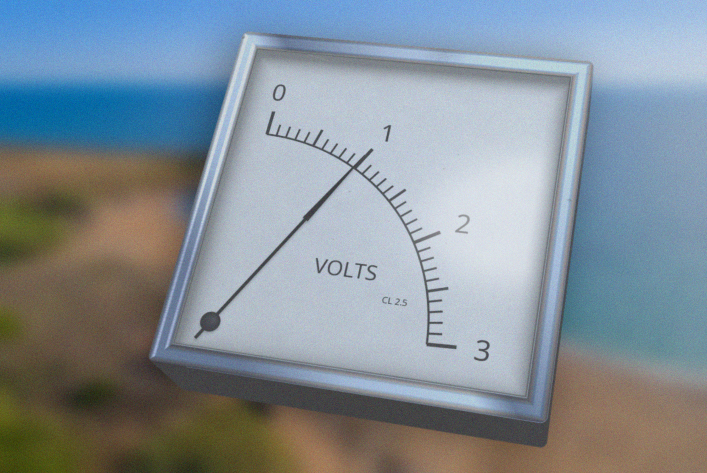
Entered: 1,V
